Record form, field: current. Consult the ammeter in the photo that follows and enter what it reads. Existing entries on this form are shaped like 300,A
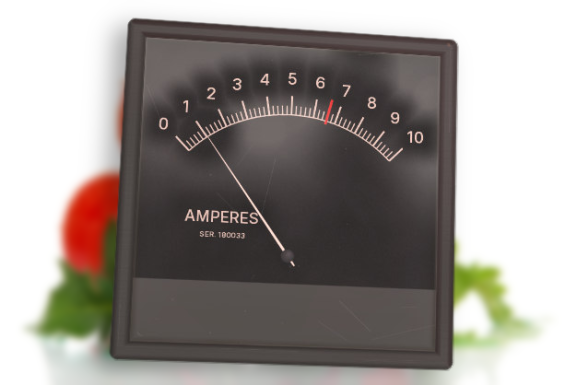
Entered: 1,A
